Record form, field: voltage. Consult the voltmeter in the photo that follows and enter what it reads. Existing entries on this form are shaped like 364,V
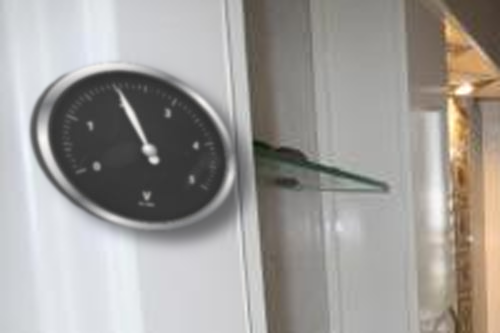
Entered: 2,V
